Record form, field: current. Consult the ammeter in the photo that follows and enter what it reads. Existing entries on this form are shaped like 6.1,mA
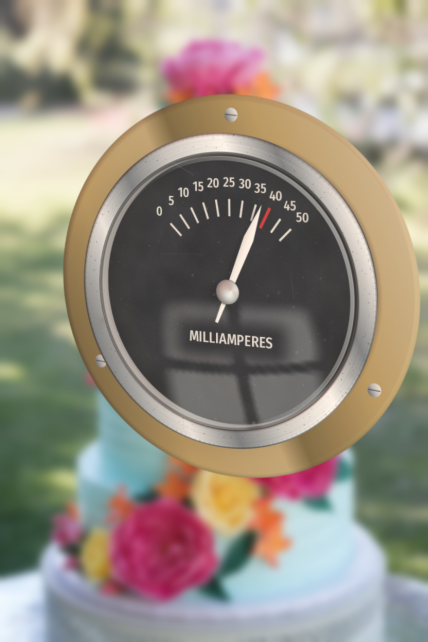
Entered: 37.5,mA
